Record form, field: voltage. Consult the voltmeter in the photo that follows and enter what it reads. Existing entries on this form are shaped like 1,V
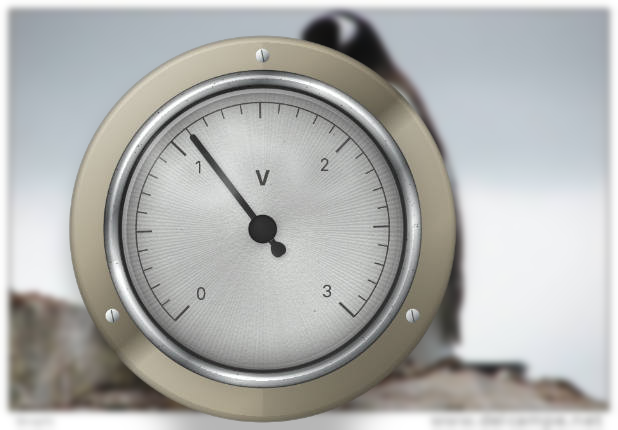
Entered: 1.1,V
